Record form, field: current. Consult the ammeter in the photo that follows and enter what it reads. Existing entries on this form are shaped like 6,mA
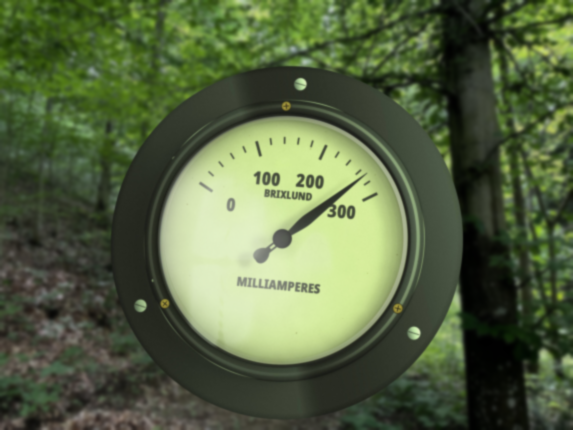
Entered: 270,mA
